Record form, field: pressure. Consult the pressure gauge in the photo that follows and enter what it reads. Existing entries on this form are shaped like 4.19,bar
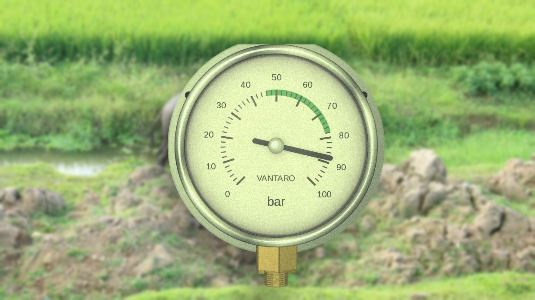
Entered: 88,bar
